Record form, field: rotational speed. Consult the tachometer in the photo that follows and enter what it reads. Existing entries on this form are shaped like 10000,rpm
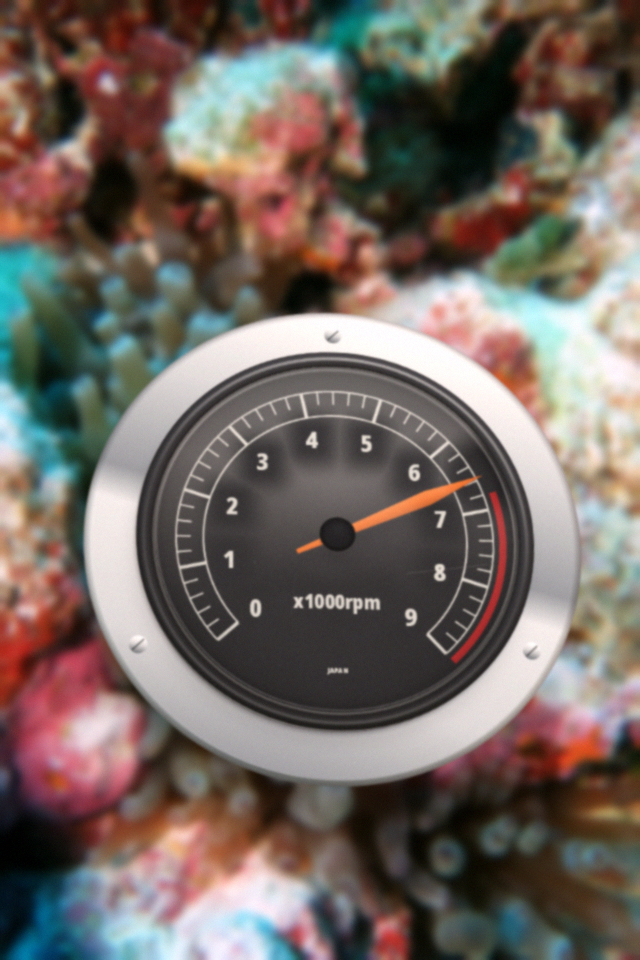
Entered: 6600,rpm
